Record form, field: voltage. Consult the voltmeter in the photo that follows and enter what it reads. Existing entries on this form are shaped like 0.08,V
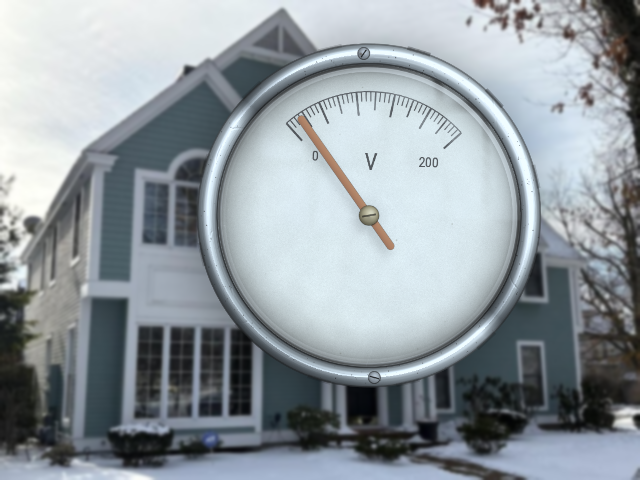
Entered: 15,V
